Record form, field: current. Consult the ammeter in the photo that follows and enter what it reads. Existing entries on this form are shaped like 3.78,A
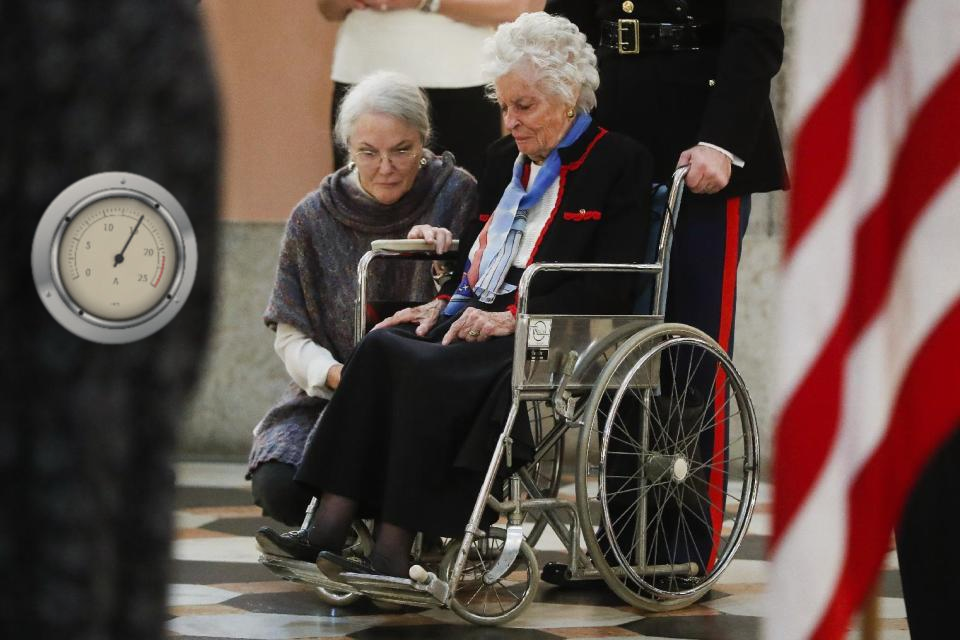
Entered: 15,A
